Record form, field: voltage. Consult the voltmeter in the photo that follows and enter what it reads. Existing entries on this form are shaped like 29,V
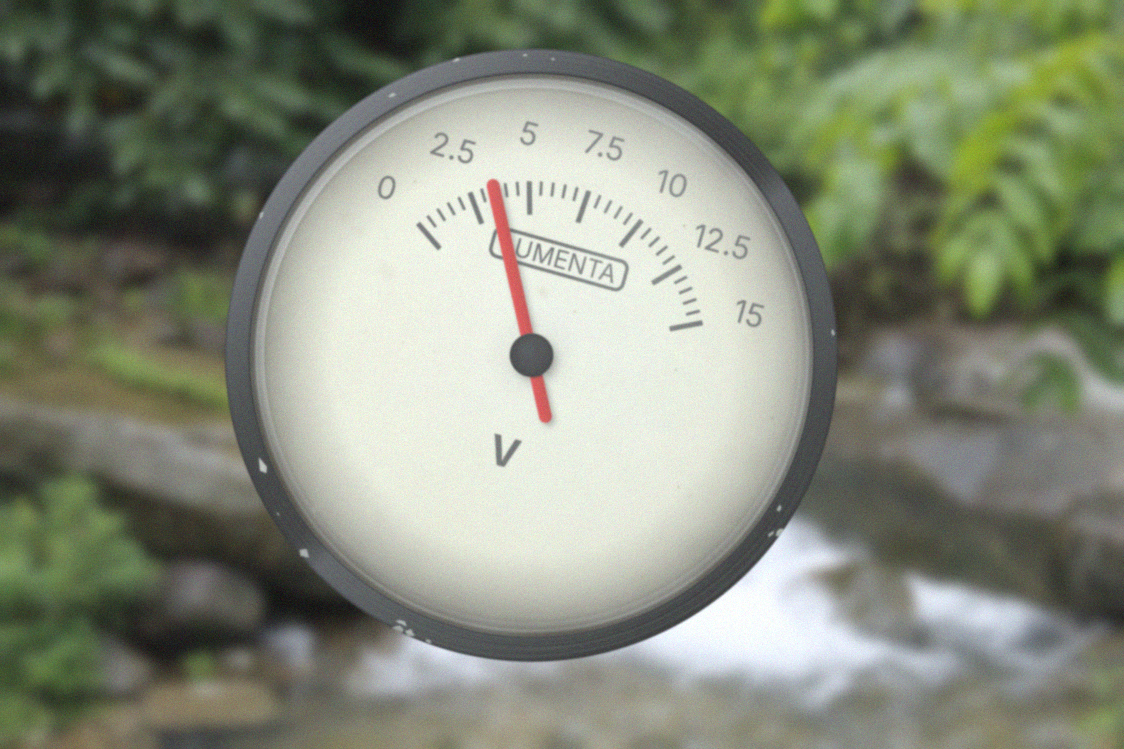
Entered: 3.5,V
